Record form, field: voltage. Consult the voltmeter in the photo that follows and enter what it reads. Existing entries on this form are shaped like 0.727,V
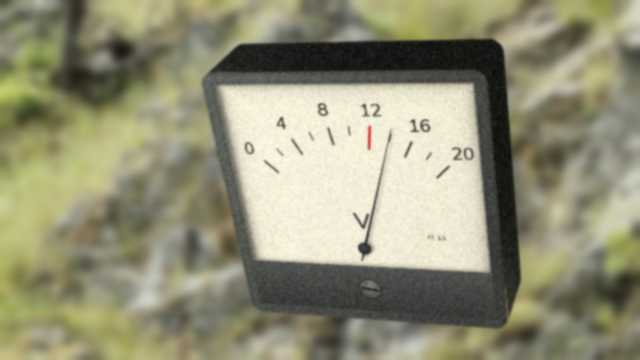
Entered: 14,V
